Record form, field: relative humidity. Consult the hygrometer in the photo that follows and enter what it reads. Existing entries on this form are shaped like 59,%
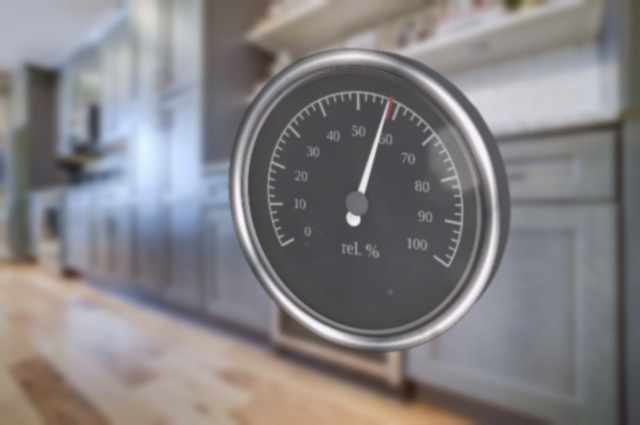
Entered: 58,%
